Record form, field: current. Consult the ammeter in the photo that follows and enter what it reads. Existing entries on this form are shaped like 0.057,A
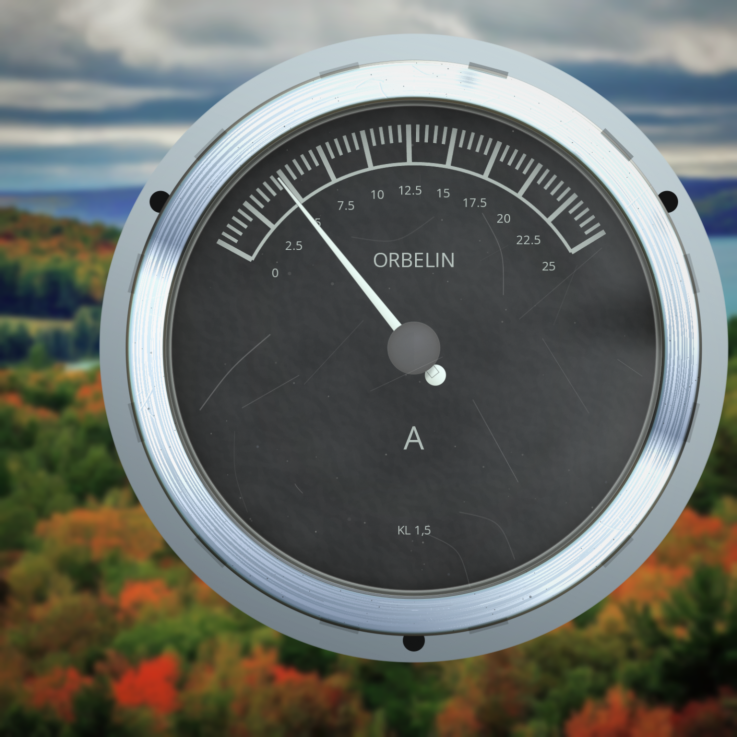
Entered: 4.75,A
